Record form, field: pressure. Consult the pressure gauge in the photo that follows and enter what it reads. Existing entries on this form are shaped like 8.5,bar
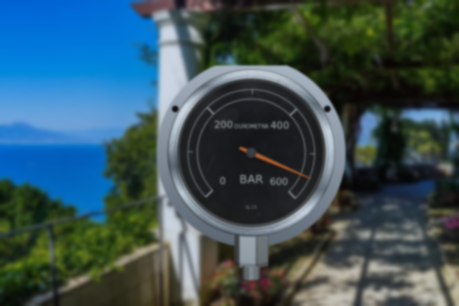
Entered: 550,bar
